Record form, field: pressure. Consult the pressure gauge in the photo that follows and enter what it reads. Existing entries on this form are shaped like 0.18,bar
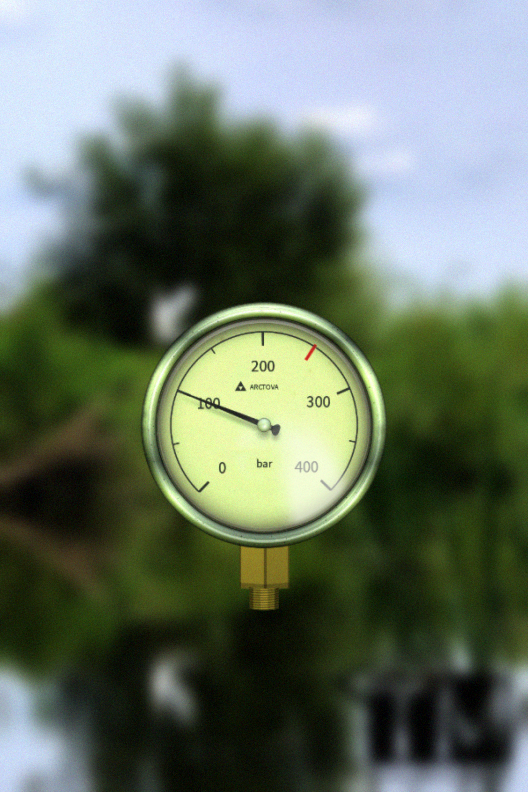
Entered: 100,bar
